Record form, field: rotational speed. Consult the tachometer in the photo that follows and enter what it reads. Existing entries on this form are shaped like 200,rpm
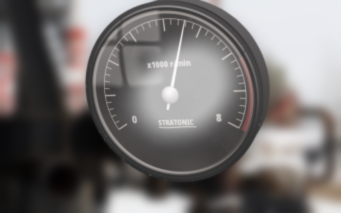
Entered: 4600,rpm
